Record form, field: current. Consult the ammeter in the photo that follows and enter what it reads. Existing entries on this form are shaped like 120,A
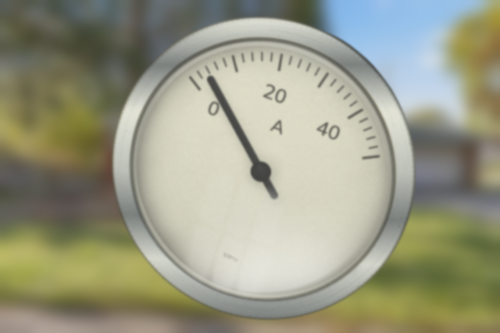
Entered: 4,A
